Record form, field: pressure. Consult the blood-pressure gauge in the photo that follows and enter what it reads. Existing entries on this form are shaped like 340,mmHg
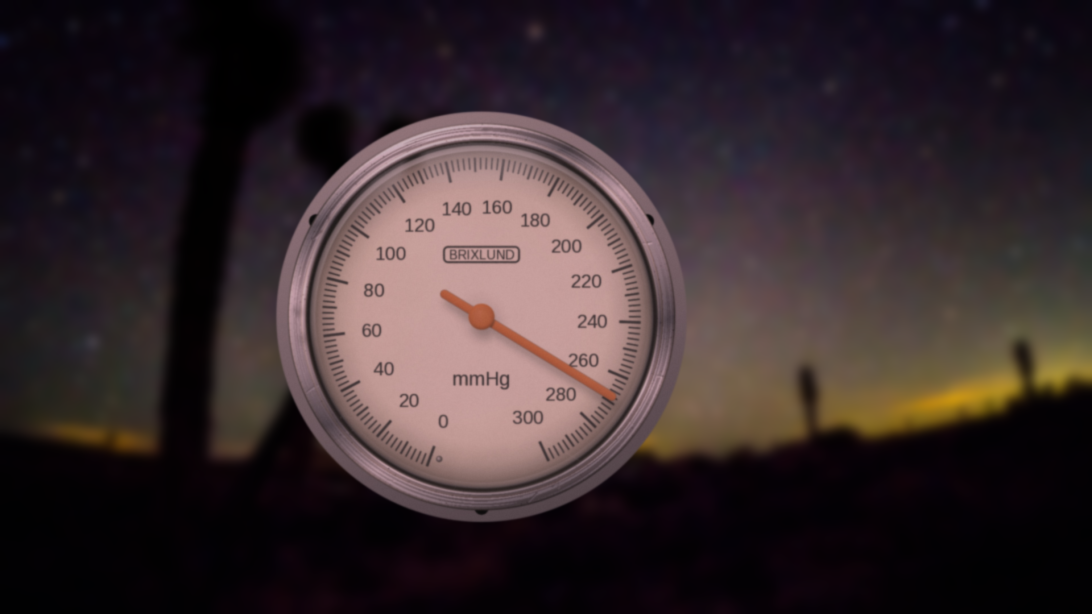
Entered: 268,mmHg
